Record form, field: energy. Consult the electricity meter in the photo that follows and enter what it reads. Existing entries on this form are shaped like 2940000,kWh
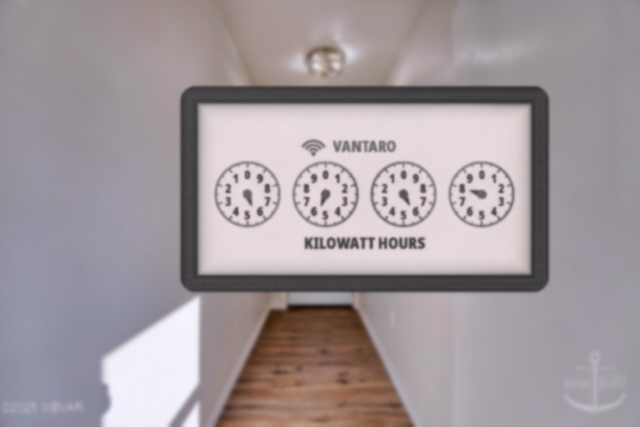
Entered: 5558,kWh
